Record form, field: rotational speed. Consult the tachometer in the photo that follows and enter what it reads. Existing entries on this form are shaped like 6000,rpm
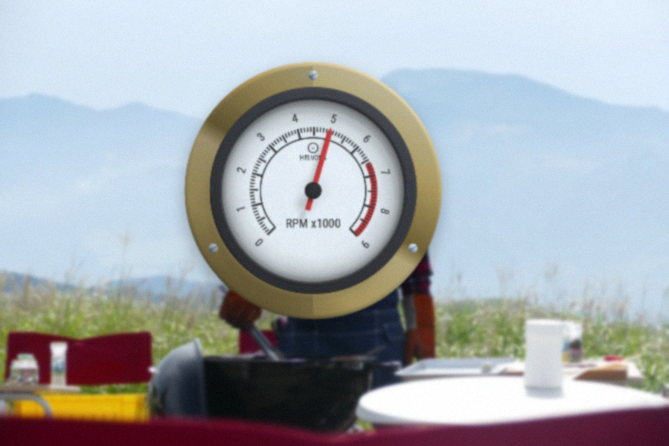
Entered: 5000,rpm
